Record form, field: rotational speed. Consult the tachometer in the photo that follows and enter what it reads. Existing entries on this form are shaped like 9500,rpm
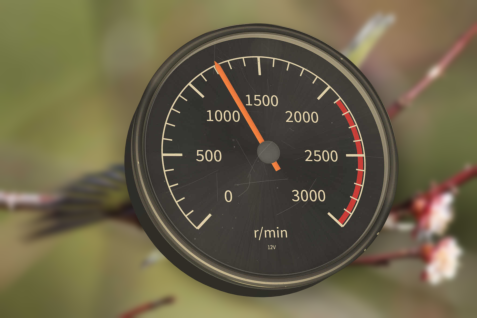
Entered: 1200,rpm
